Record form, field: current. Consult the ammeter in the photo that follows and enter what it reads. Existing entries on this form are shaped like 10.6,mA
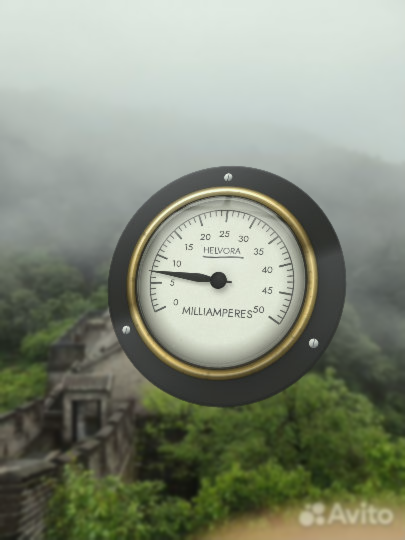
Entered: 7,mA
